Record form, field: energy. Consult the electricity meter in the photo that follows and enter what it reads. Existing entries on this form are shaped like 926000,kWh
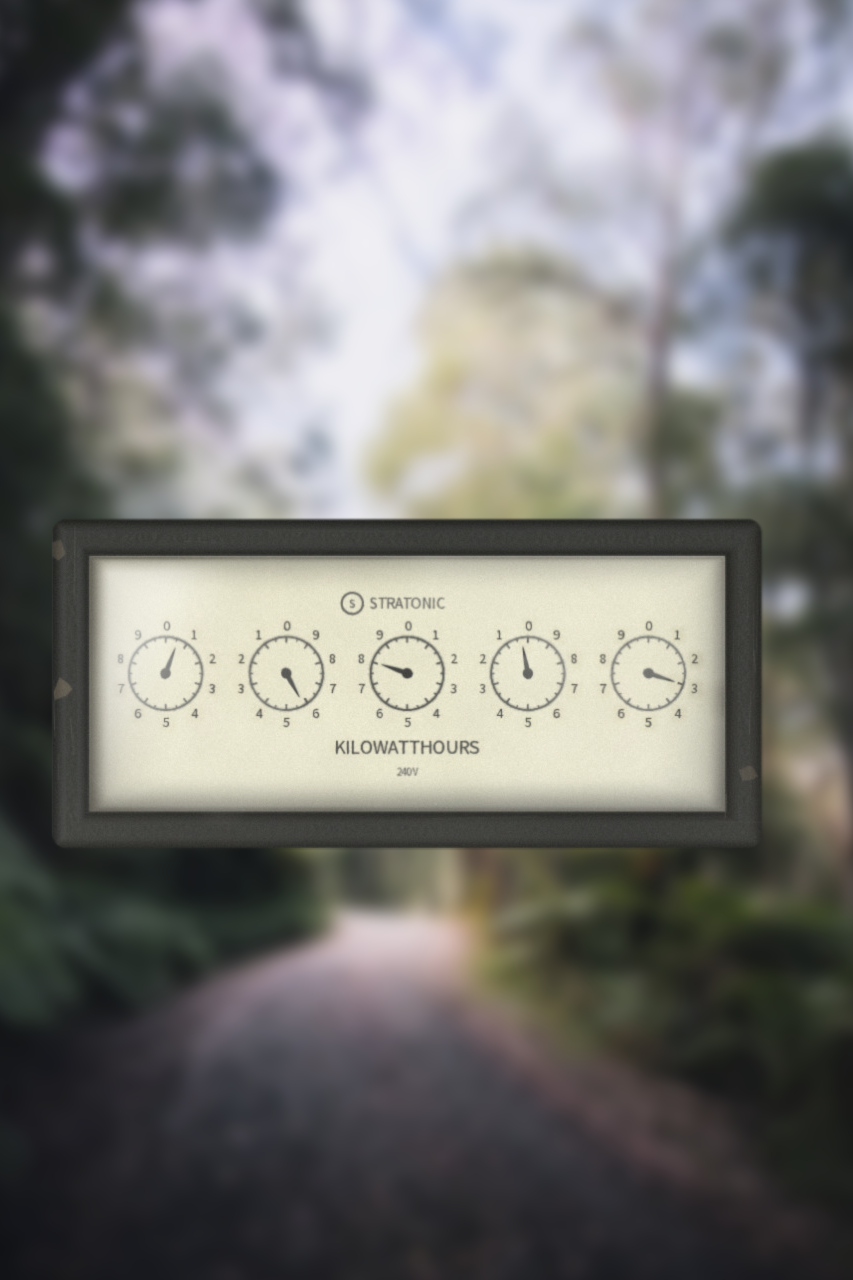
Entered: 5803,kWh
